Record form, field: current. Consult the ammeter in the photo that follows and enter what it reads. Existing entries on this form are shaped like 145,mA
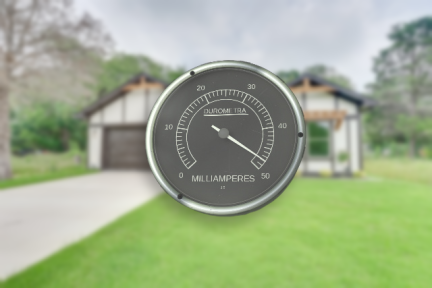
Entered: 48,mA
